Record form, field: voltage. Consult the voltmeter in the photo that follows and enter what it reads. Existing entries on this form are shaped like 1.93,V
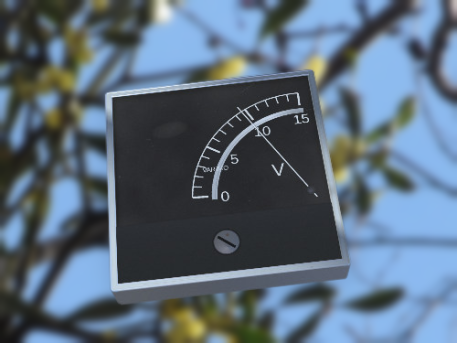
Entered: 9.5,V
